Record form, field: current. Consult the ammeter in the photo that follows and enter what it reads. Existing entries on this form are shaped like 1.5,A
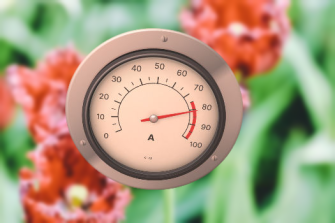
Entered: 80,A
